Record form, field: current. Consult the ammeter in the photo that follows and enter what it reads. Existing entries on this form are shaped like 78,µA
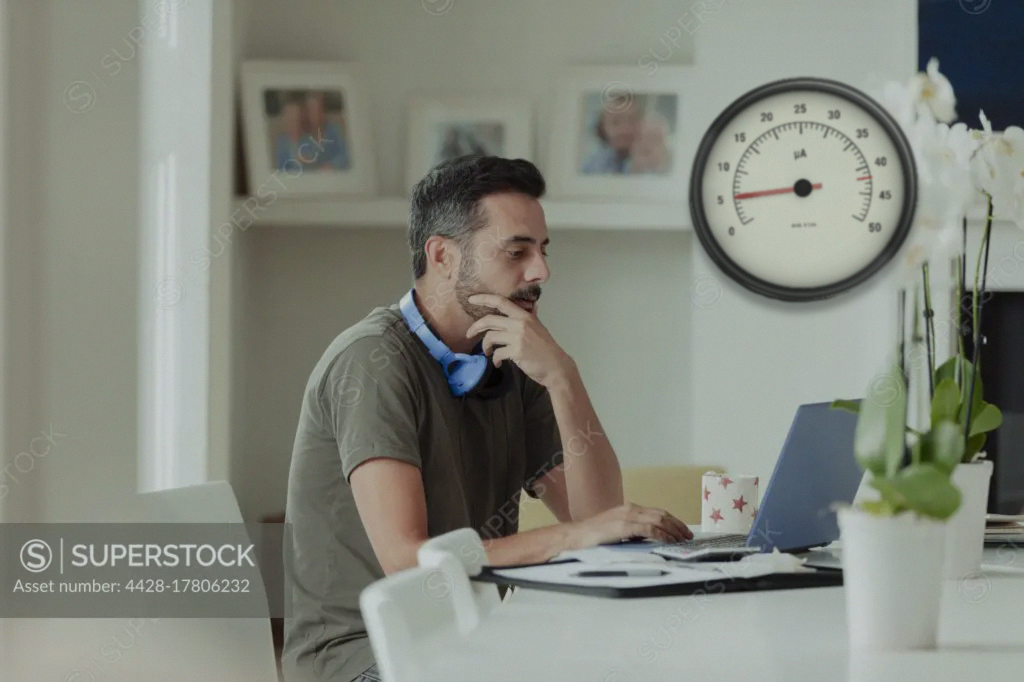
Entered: 5,µA
